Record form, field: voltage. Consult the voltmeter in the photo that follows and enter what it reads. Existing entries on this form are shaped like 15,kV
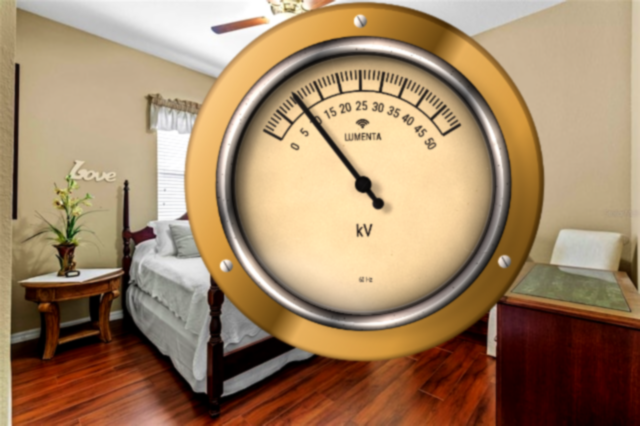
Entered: 10,kV
